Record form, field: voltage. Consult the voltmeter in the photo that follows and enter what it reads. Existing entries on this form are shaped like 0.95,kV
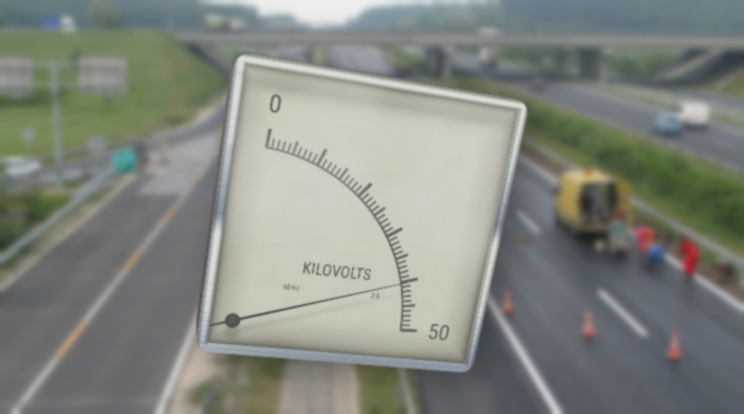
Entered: 40,kV
